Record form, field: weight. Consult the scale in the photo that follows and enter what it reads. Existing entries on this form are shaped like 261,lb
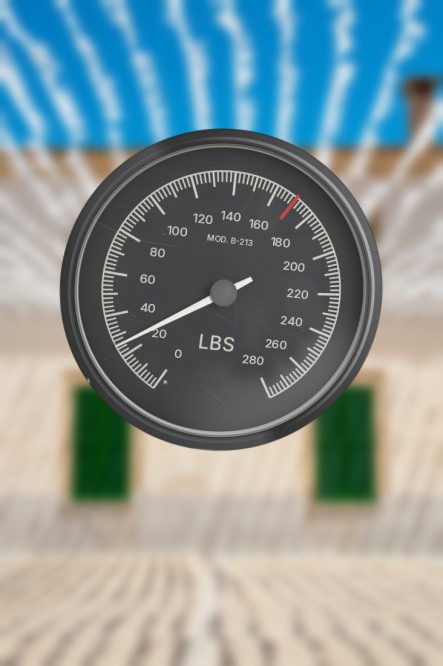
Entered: 26,lb
